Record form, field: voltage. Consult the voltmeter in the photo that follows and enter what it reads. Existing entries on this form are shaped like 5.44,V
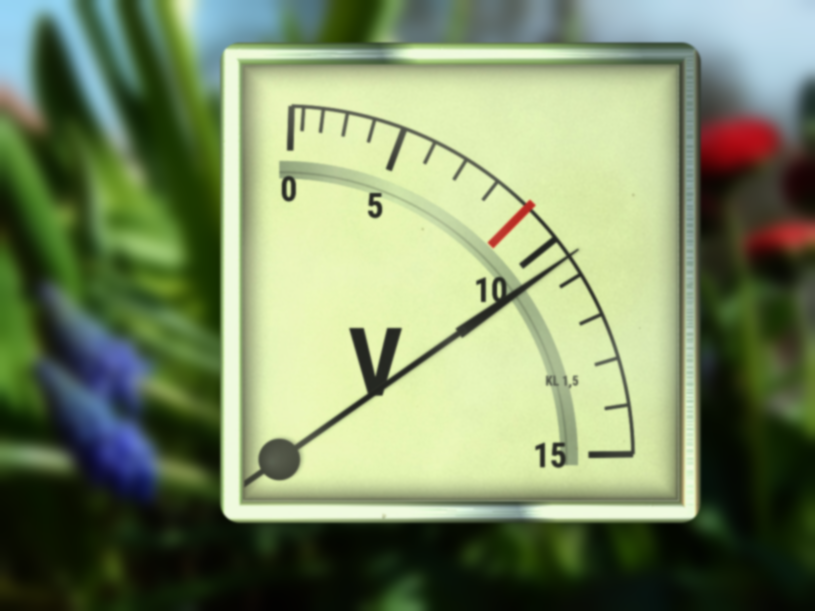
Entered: 10.5,V
